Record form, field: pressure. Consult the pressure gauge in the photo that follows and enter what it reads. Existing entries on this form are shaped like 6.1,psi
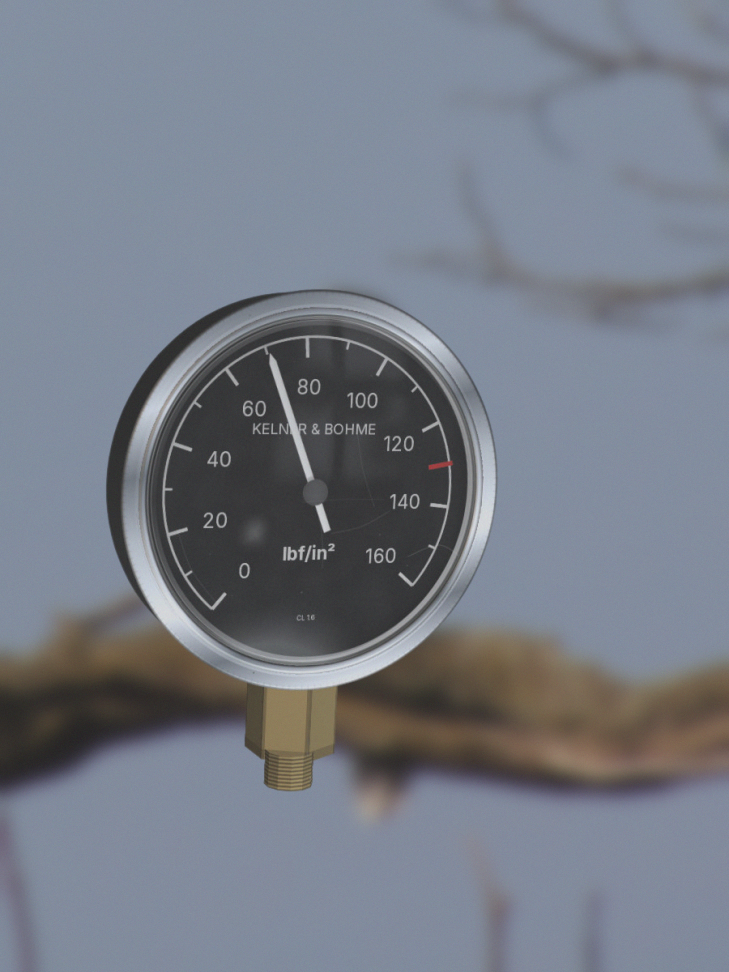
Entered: 70,psi
